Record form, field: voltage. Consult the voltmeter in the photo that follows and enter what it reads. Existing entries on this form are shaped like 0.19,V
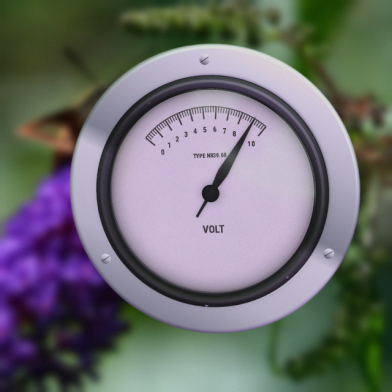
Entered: 9,V
